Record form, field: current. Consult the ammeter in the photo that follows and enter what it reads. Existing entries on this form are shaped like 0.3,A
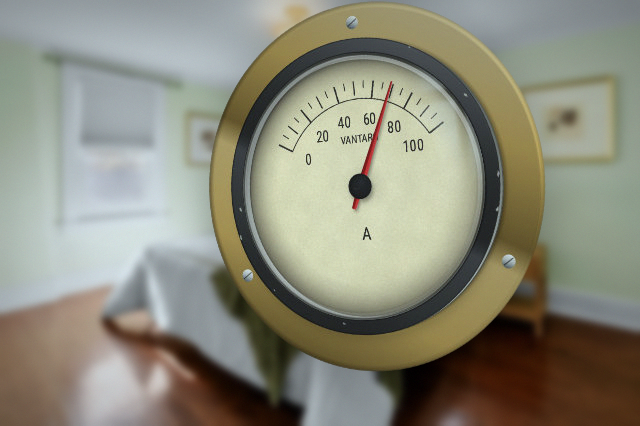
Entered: 70,A
